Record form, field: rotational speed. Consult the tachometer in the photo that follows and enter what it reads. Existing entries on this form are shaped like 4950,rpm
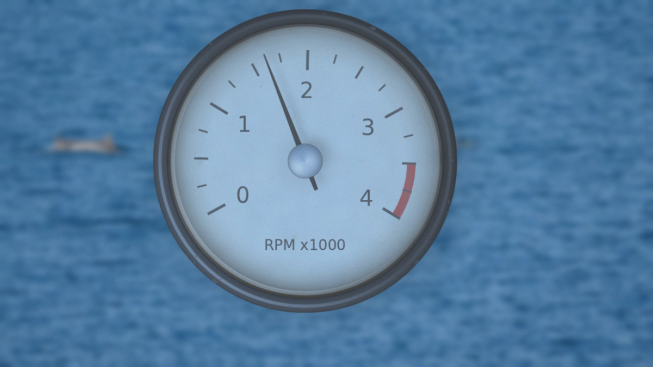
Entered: 1625,rpm
